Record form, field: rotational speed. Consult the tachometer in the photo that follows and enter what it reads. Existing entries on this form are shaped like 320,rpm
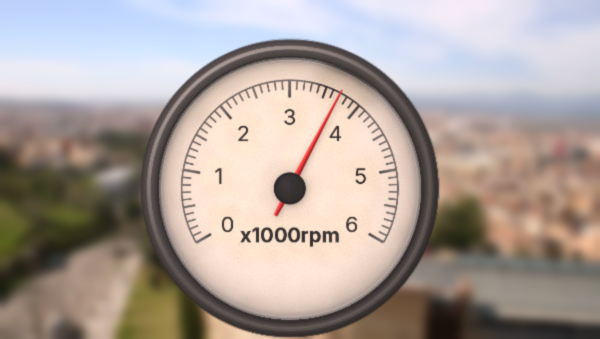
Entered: 3700,rpm
